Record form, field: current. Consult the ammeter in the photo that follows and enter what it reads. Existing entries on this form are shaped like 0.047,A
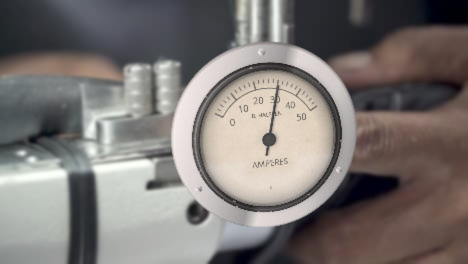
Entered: 30,A
